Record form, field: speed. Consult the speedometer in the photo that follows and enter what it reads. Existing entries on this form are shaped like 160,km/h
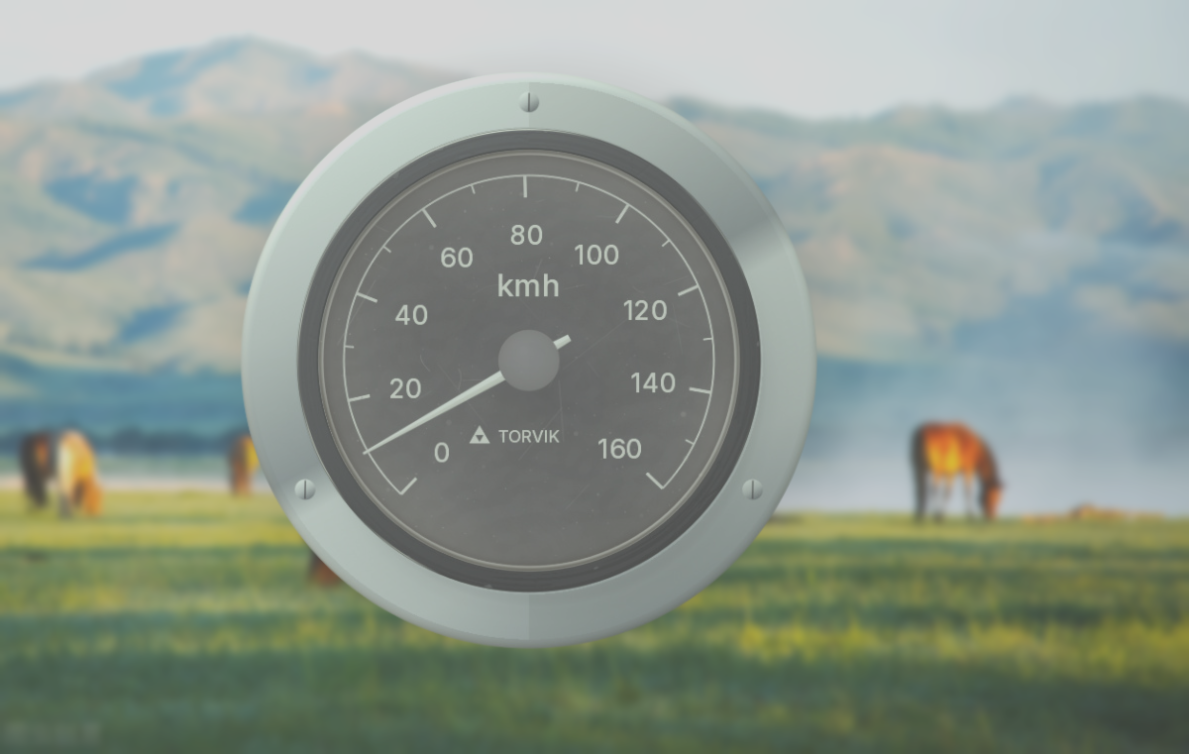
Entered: 10,km/h
